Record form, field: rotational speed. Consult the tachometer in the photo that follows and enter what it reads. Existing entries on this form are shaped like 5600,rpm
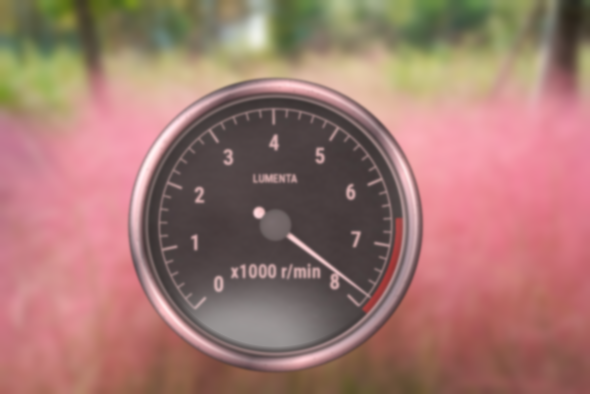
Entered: 7800,rpm
